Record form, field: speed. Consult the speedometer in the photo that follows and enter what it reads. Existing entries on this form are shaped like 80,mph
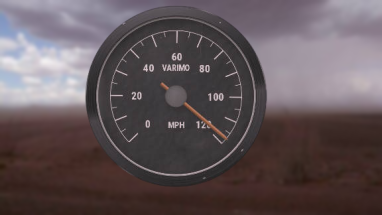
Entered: 117.5,mph
